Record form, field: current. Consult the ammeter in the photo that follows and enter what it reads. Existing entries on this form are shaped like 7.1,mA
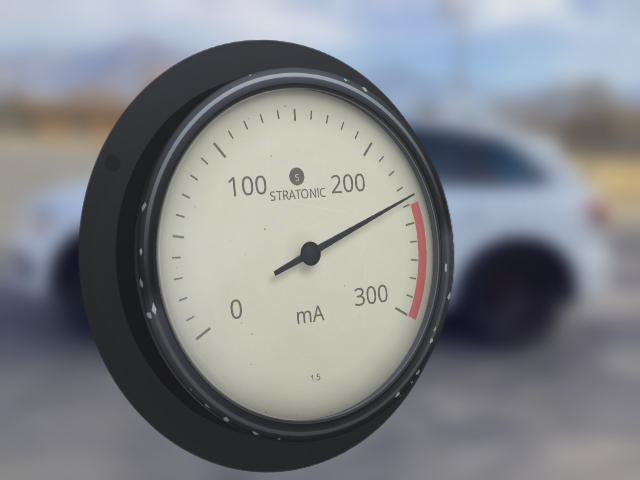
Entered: 235,mA
